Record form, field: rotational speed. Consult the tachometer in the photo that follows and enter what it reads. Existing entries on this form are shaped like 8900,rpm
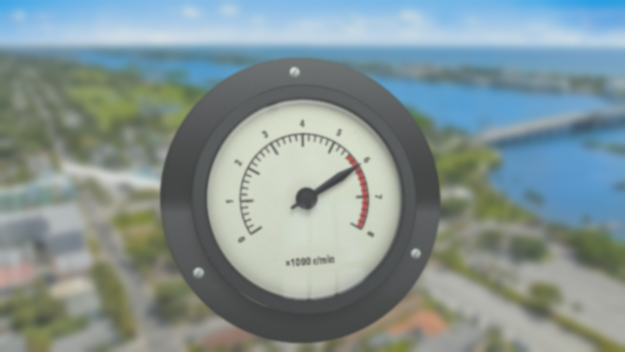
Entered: 6000,rpm
